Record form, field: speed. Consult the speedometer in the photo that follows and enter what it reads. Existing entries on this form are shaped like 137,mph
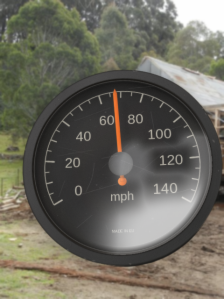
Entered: 67.5,mph
